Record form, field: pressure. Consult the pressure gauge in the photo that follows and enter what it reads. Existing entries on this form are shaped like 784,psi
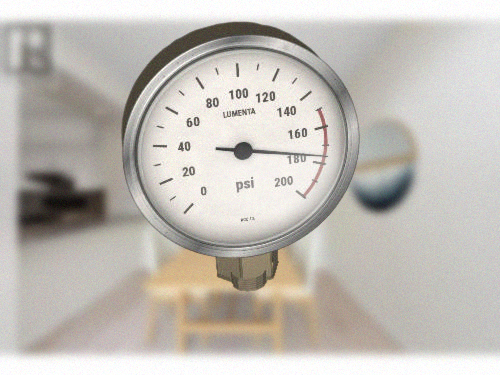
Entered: 175,psi
